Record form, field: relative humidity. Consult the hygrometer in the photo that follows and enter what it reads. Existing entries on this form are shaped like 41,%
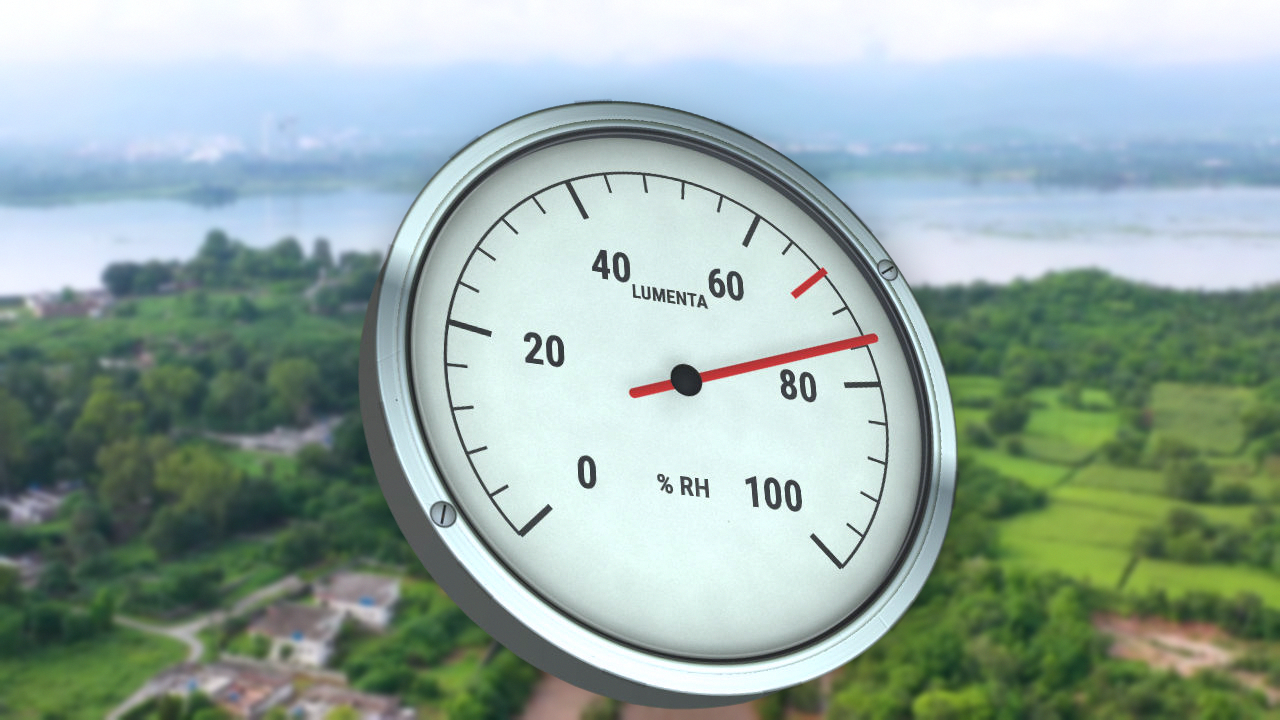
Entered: 76,%
